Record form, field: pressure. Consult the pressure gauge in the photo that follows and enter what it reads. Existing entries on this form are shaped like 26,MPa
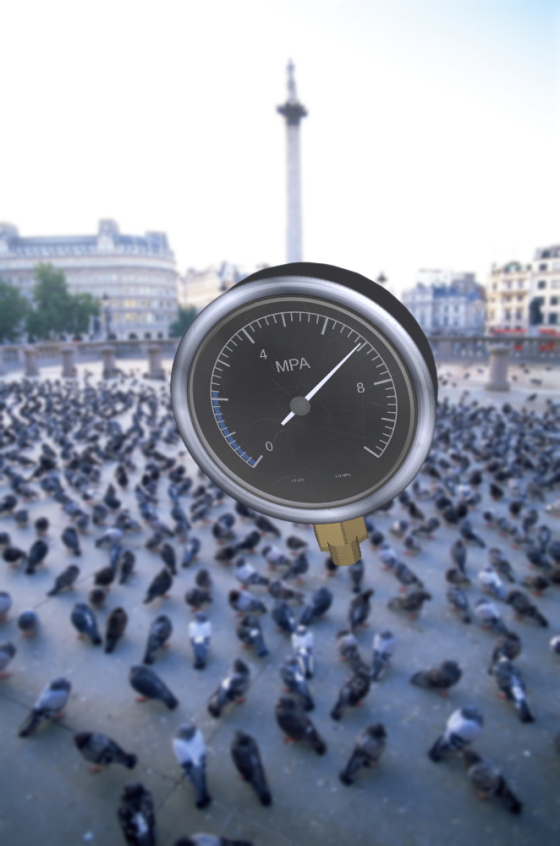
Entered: 6.9,MPa
